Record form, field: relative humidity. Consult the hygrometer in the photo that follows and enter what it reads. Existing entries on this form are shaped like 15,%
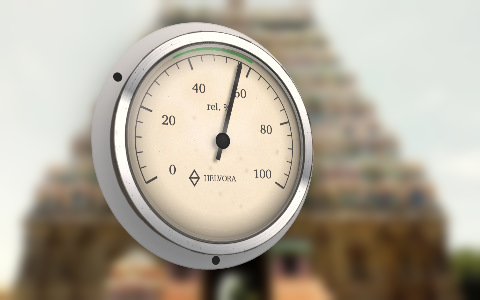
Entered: 56,%
